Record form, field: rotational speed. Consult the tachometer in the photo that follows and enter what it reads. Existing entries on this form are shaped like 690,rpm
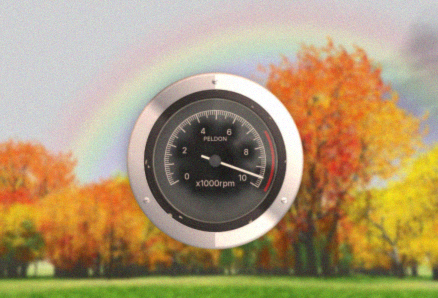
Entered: 9500,rpm
